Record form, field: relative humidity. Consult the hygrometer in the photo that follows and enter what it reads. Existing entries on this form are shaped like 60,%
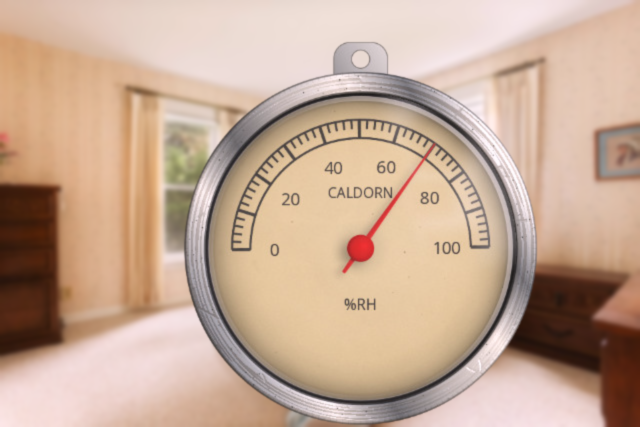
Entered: 70,%
